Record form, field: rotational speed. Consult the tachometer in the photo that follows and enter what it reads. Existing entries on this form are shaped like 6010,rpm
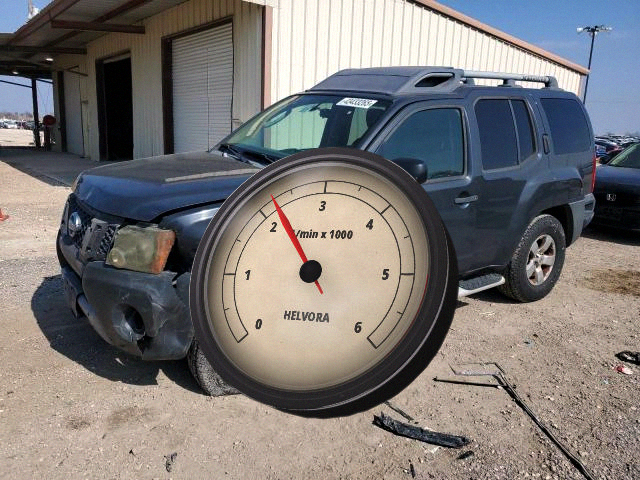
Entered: 2250,rpm
